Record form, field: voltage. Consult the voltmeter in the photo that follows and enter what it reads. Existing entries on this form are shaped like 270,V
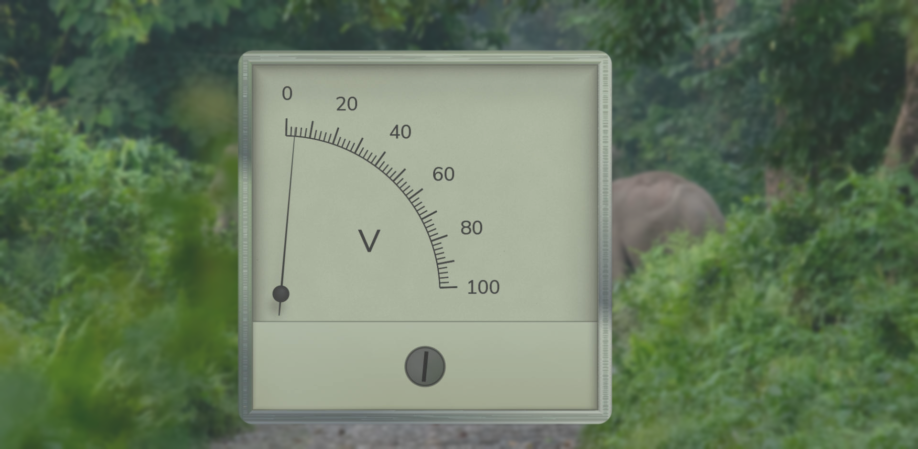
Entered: 4,V
